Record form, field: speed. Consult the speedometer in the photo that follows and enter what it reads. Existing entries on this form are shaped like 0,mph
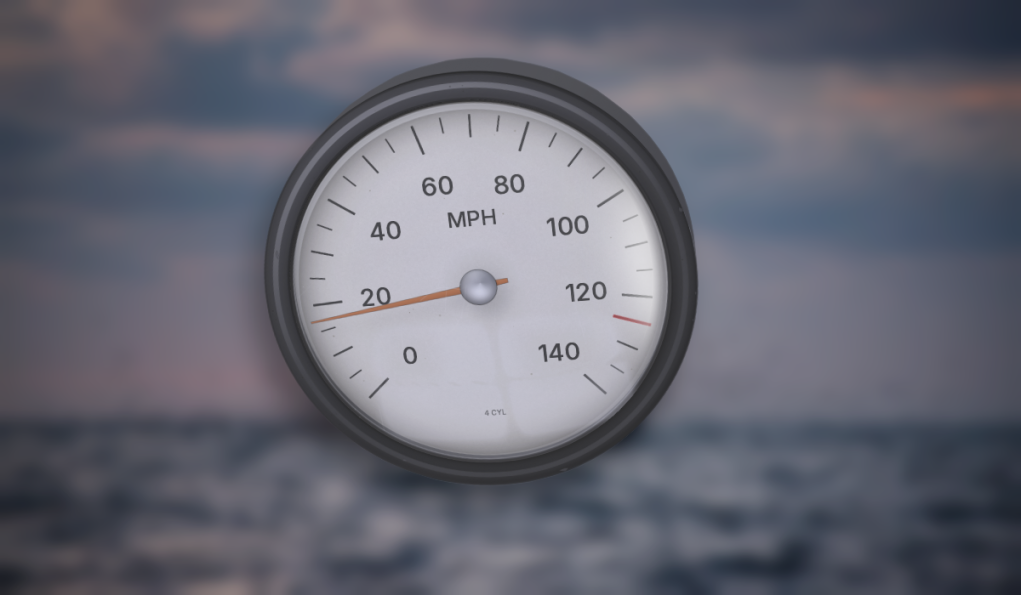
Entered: 17.5,mph
